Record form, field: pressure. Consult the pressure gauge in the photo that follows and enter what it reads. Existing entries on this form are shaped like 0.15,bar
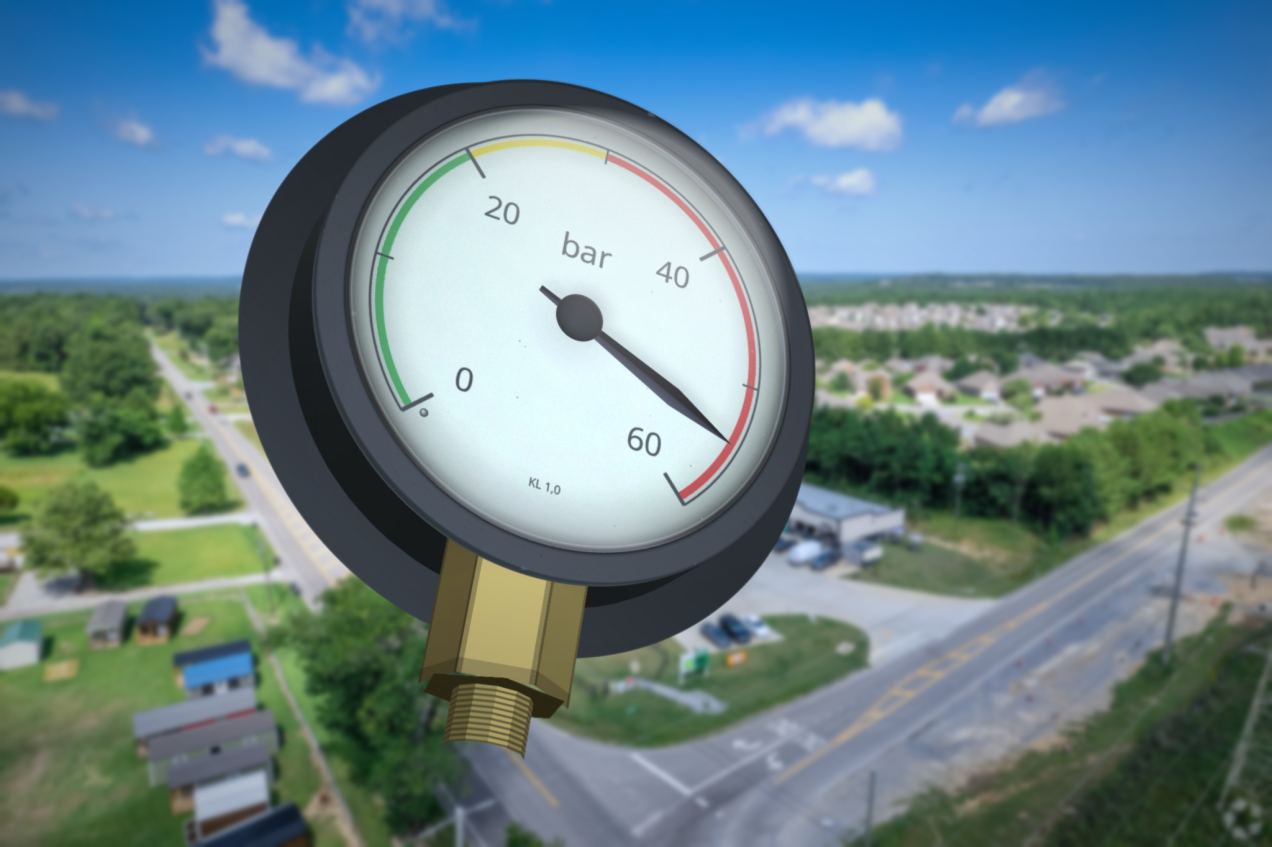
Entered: 55,bar
